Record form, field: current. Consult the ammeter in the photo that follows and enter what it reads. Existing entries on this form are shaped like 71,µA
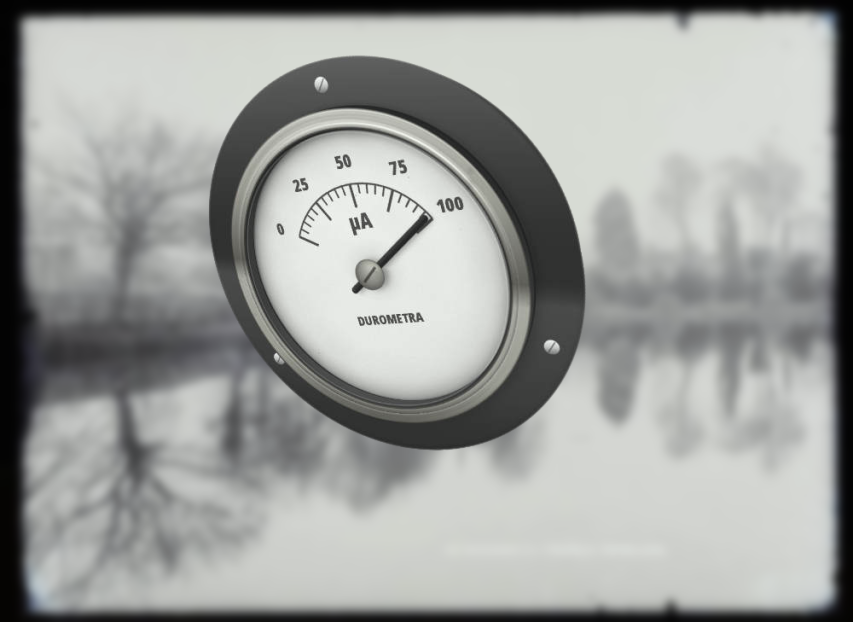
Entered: 97.5,µA
